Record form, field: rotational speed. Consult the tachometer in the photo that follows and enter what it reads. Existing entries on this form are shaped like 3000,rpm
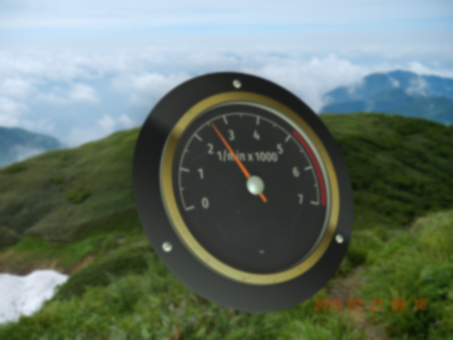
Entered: 2500,rpm
